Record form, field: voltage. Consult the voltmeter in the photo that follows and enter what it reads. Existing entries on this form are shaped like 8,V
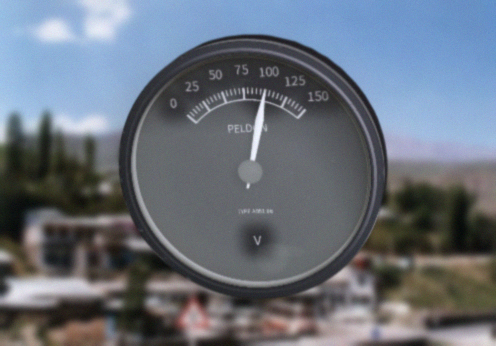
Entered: 100,V
